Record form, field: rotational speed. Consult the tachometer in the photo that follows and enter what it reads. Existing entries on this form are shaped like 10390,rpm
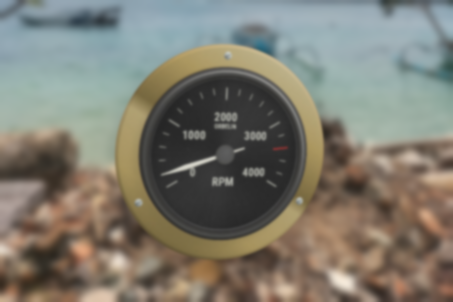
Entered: 200,rpm
